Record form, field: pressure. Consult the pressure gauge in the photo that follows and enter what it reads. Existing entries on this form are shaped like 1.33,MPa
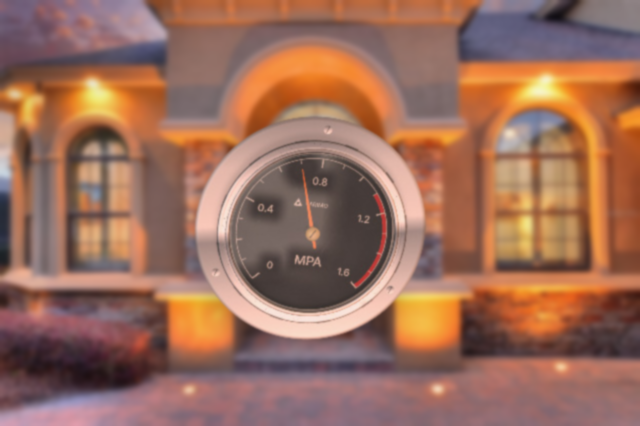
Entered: 0.7,MPa
